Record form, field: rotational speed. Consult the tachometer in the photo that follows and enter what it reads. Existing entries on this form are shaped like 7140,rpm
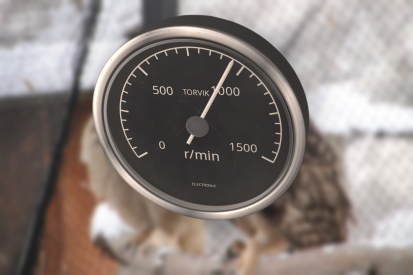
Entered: 950,rpm
